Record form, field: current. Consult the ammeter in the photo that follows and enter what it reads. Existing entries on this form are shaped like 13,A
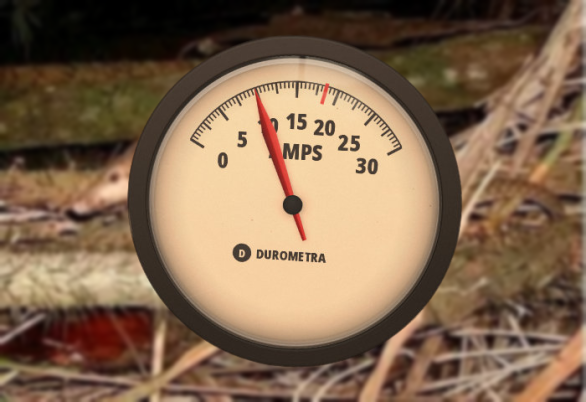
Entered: 10,A
